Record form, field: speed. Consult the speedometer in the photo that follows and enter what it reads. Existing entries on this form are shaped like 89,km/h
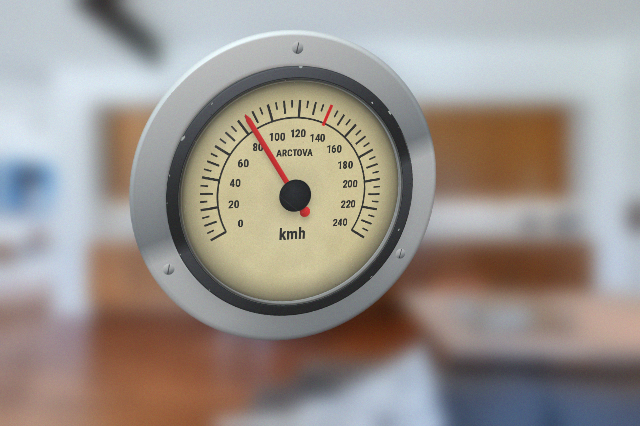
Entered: 85,km/h
